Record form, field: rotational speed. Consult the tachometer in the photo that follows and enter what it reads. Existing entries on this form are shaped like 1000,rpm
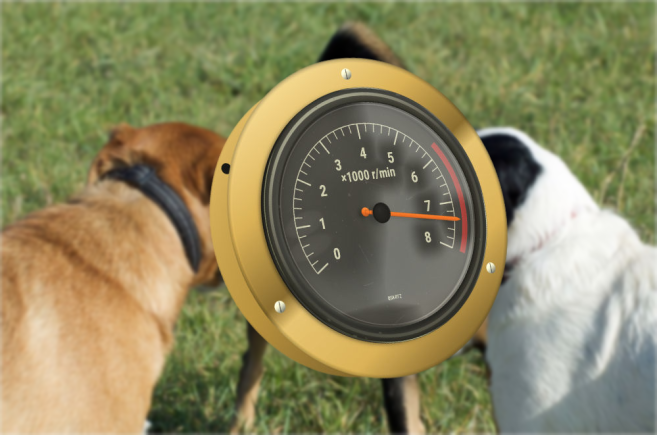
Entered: 7400,rpm
